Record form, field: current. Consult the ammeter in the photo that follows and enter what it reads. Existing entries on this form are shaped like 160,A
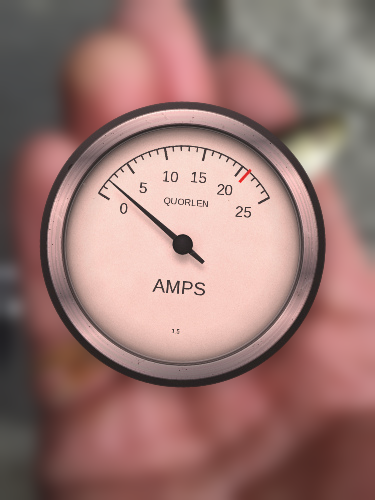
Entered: 2,A
